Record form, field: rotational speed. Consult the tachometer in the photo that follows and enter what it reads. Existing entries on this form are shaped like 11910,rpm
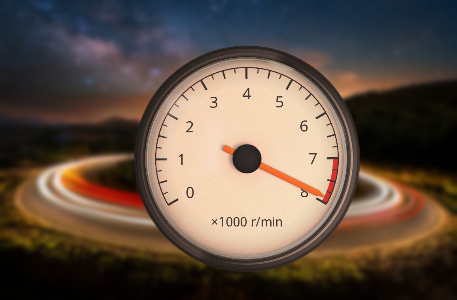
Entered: 7875,rpm
